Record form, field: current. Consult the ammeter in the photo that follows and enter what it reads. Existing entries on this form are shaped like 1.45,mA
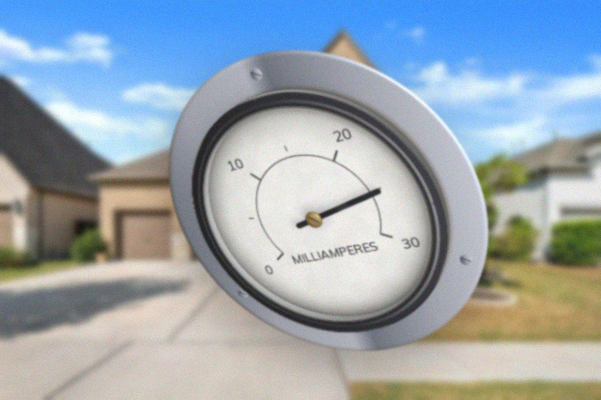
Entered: 25,mA
